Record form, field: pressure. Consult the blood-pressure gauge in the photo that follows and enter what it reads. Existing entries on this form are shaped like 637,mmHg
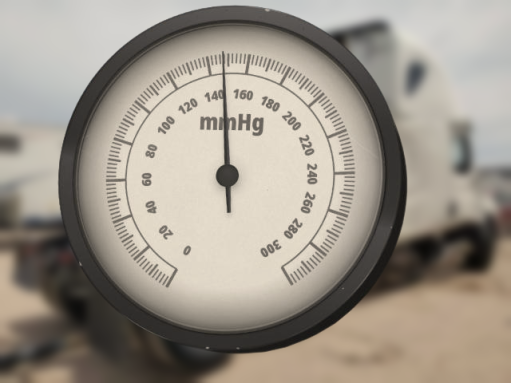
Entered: 148,mmHg
